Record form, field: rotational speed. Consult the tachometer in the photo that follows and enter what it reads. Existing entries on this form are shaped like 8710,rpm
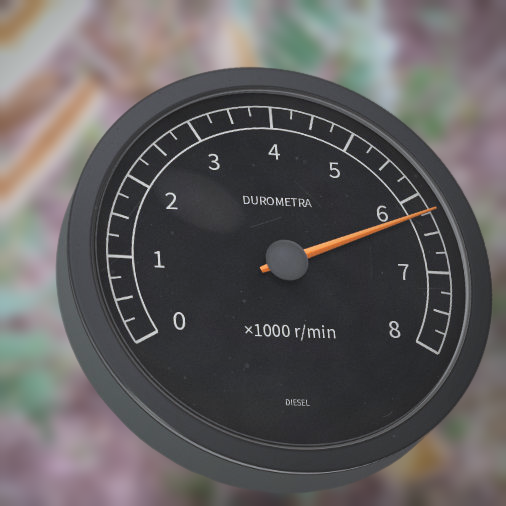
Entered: 6250,rpm
